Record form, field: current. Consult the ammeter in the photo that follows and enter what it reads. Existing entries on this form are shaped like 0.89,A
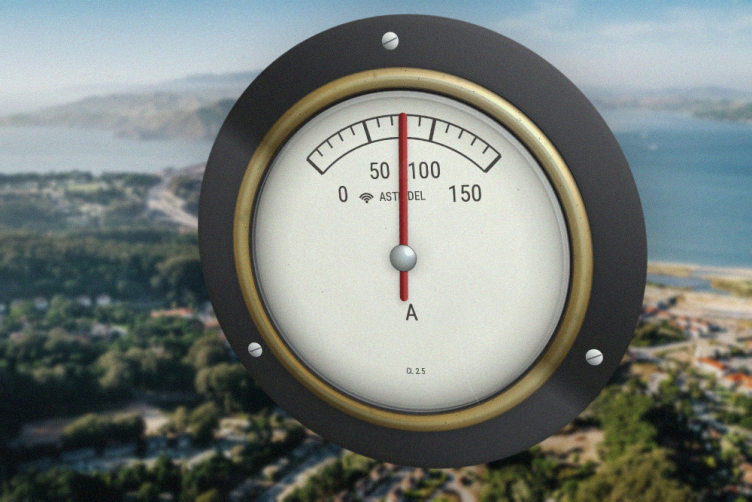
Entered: 80,A
